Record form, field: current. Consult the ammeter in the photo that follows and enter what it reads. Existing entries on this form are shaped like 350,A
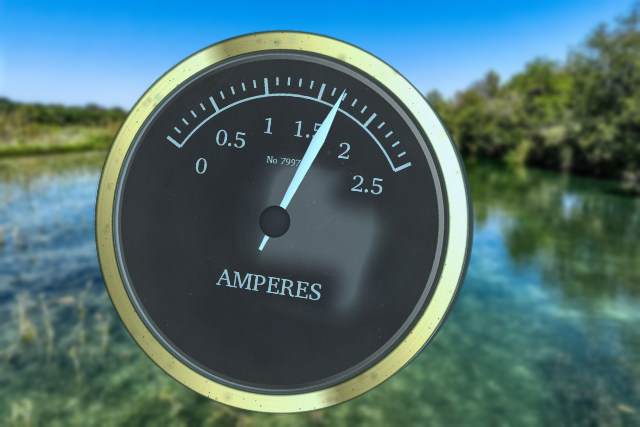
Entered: 1.7,A
